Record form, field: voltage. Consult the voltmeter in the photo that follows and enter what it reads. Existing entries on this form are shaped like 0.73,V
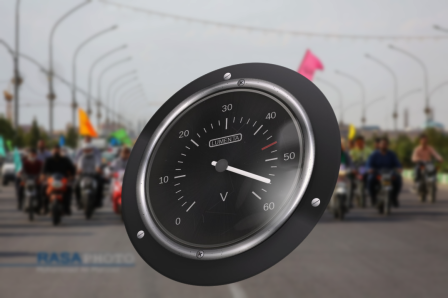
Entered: 56,V
